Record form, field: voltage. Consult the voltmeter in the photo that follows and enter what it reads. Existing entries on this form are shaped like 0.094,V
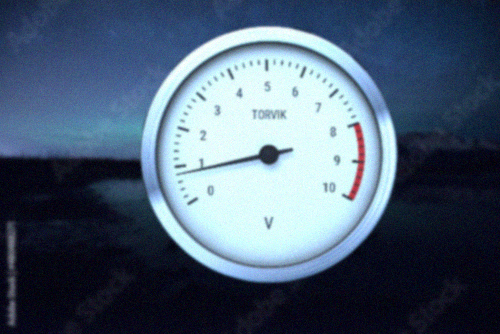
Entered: 0.8,V
